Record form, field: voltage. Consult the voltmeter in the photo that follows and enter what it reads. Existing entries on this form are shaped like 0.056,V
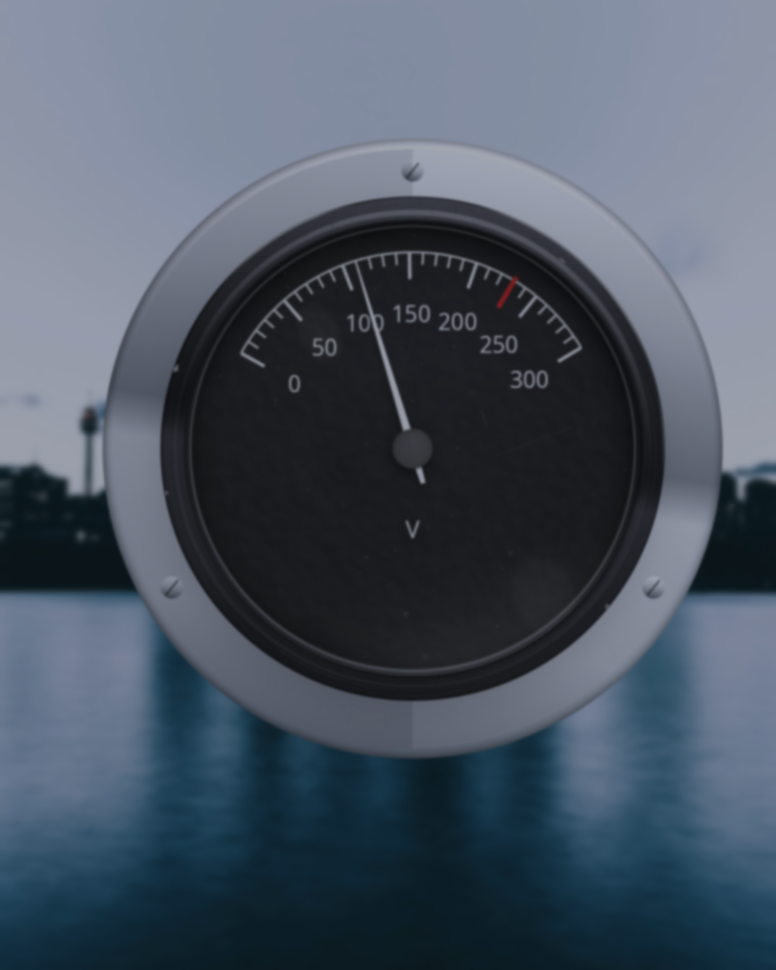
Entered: 110,V
